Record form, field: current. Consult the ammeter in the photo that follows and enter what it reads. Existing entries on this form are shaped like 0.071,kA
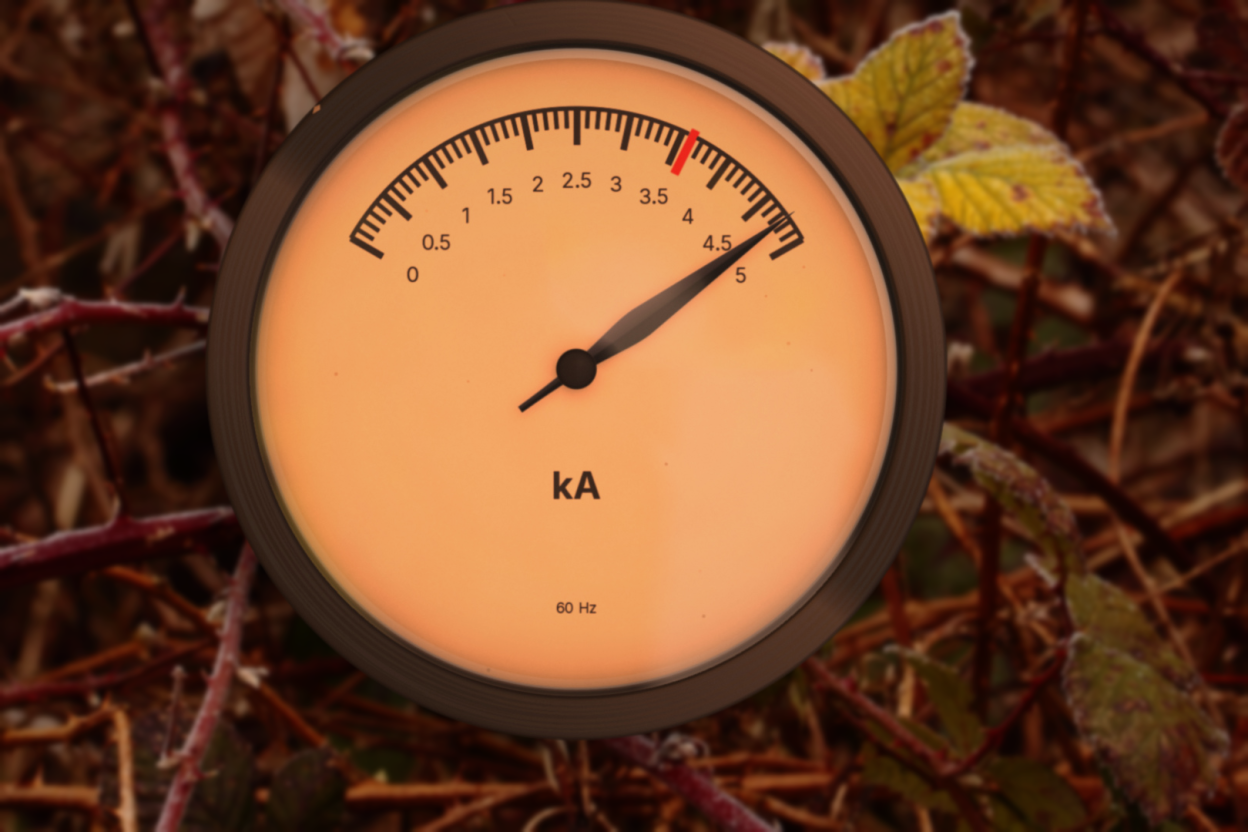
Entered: 4.75,kA
